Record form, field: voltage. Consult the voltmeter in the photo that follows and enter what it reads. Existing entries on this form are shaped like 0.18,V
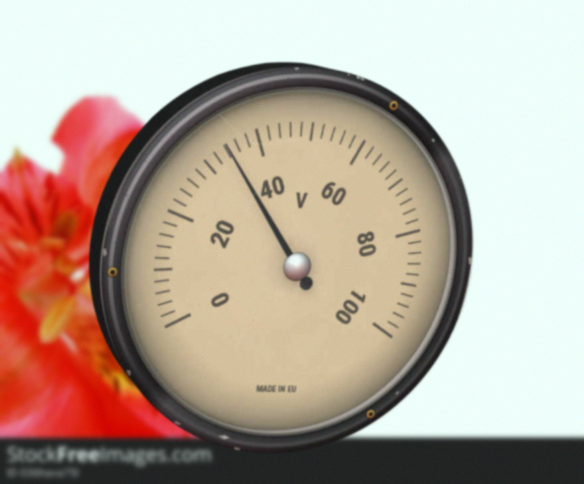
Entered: 34,V
